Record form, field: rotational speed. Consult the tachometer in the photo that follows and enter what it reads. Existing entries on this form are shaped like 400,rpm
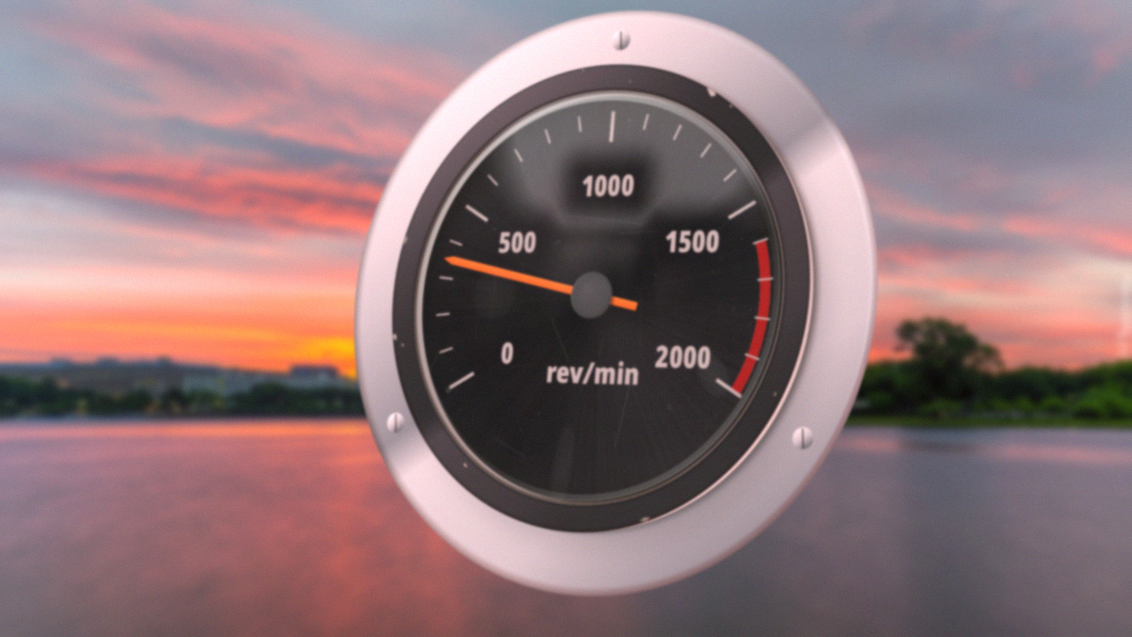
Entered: 350,rpm
